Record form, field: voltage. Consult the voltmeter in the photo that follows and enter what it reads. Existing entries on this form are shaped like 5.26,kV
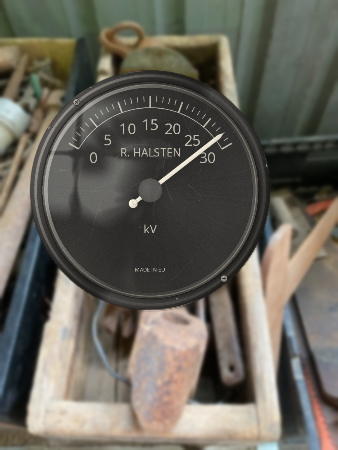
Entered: 28,kV
